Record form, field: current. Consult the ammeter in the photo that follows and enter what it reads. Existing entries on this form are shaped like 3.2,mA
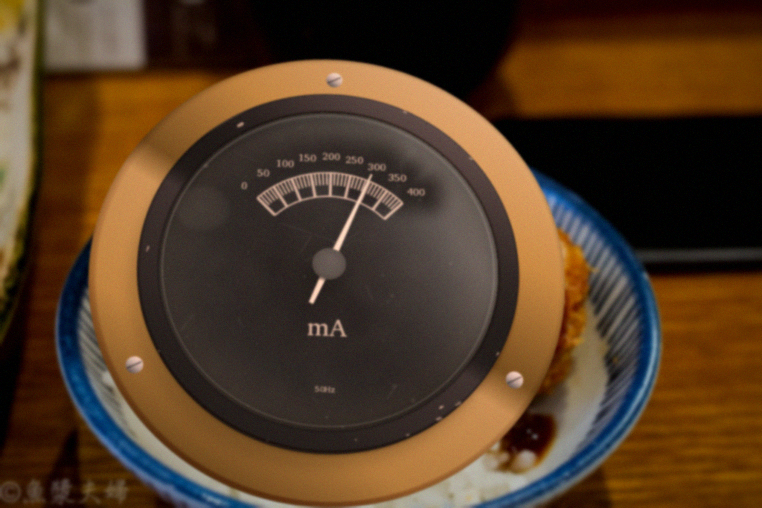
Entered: 300,mA
